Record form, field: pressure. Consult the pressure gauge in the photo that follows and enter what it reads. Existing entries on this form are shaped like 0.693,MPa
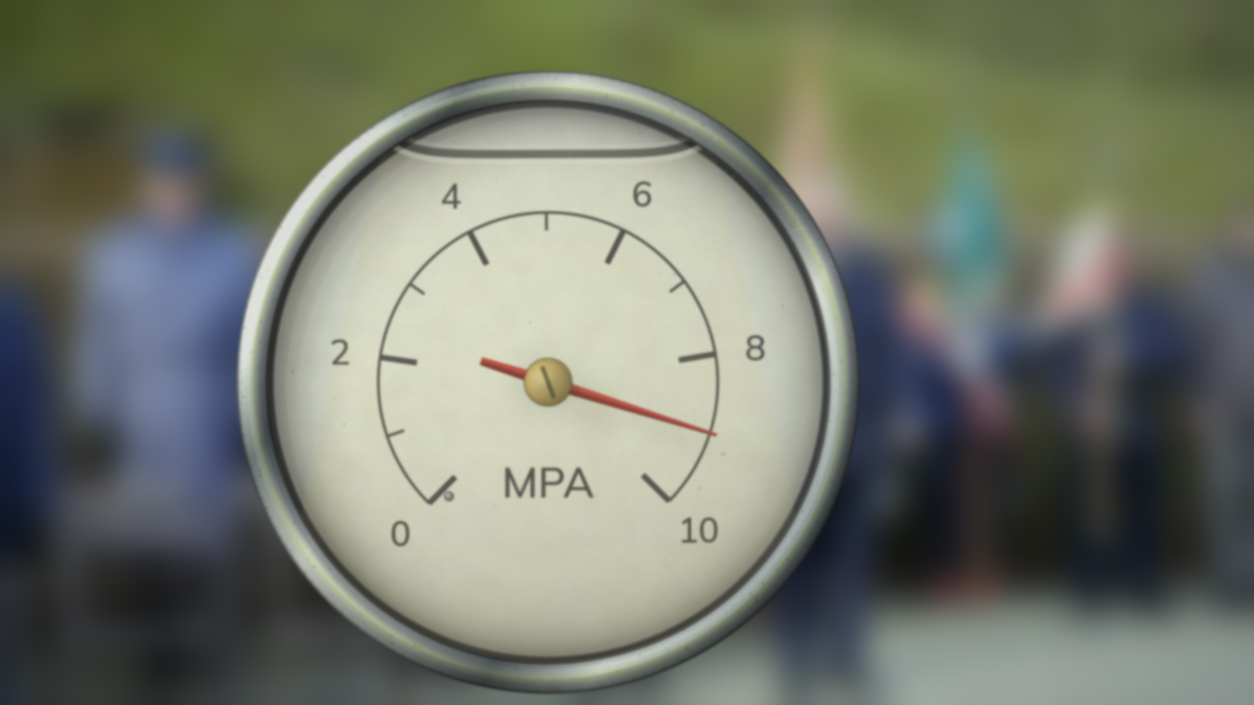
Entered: 9,MPa
